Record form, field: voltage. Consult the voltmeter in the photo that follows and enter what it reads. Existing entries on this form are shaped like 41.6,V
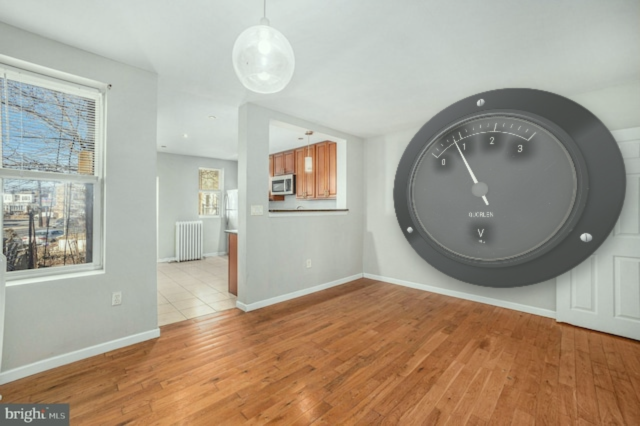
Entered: 0.8,V
